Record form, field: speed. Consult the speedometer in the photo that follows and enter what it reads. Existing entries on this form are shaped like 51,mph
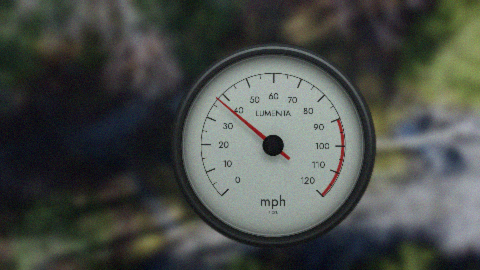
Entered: 37.5,mph
